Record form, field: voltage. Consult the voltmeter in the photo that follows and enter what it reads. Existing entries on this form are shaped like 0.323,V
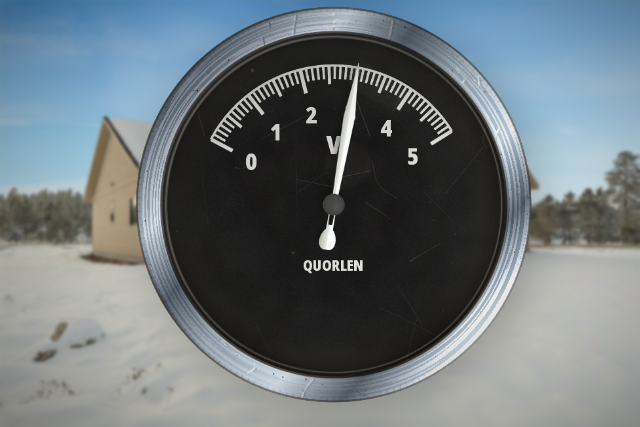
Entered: 3,V
